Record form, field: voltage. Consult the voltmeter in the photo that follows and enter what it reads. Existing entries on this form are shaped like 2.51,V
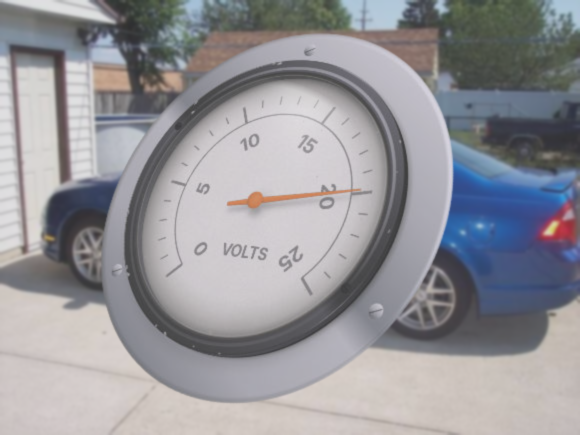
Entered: 20,V
